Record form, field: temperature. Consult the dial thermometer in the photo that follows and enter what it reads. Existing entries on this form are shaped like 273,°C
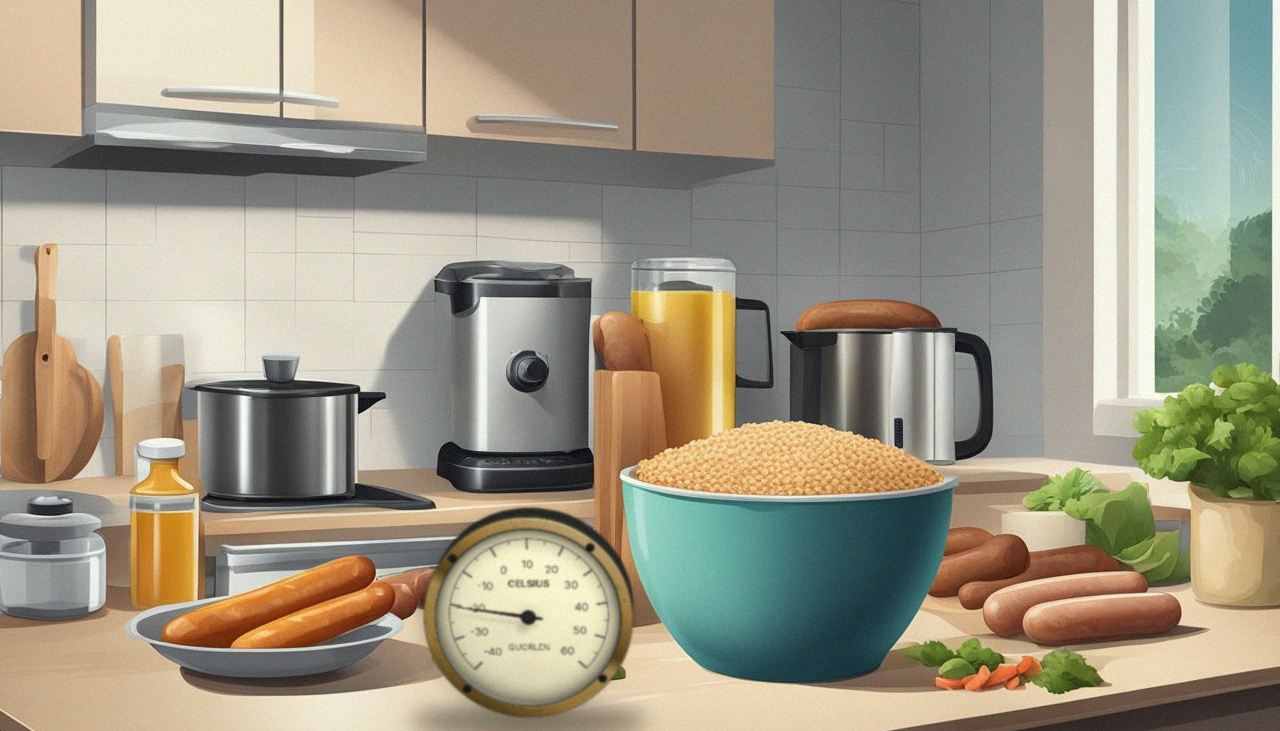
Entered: -20,°C
